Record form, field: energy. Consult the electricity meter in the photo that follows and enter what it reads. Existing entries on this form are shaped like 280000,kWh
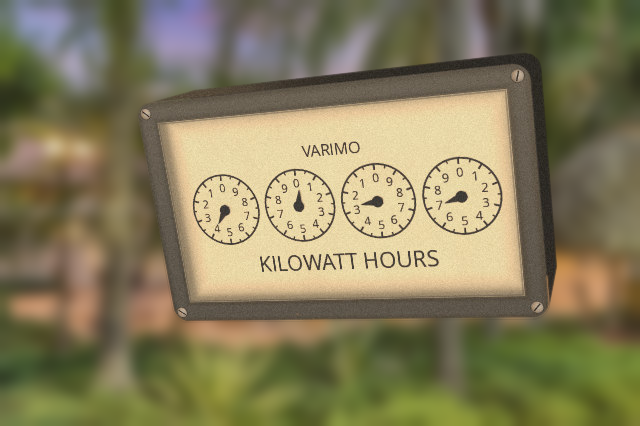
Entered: 4027,kWh
